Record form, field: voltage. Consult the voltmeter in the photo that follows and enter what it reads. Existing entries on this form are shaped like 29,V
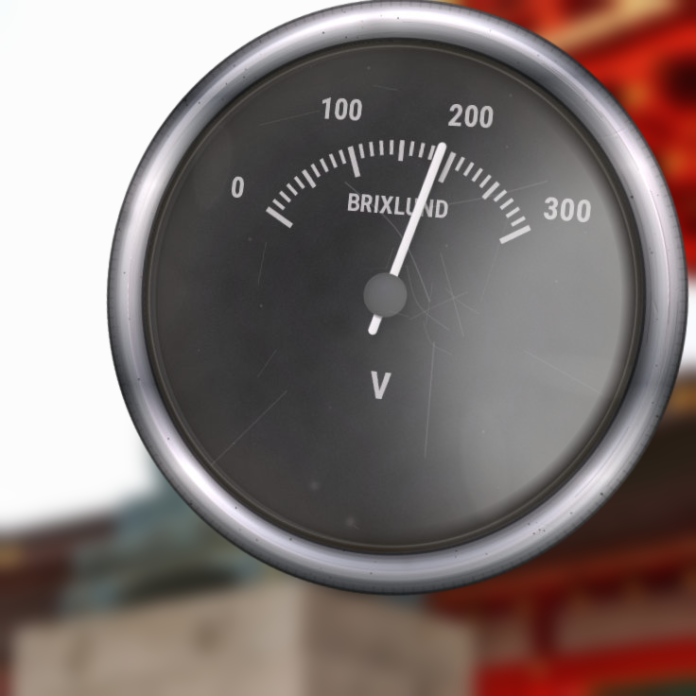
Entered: 190,V
